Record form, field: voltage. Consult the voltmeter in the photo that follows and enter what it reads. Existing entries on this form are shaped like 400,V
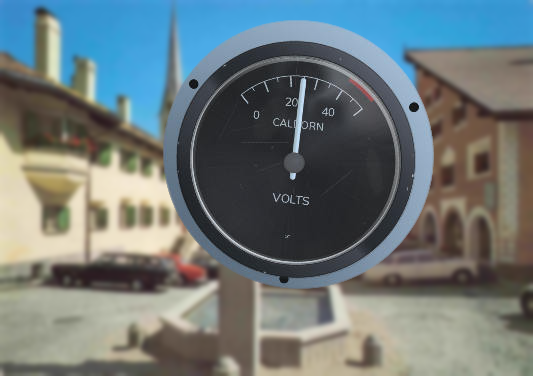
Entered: 25,V
